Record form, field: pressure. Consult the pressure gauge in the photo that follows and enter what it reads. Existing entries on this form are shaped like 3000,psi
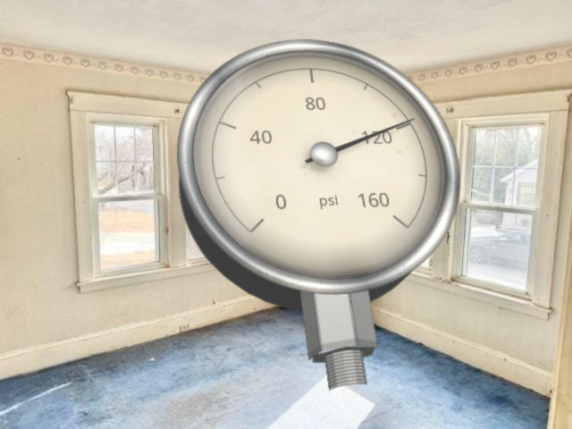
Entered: 120,psi
